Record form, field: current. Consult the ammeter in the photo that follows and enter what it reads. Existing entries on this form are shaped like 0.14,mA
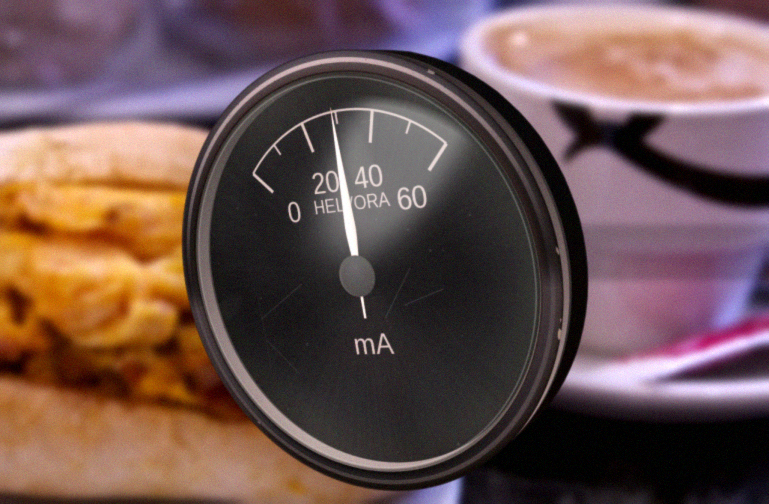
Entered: 30,mA
